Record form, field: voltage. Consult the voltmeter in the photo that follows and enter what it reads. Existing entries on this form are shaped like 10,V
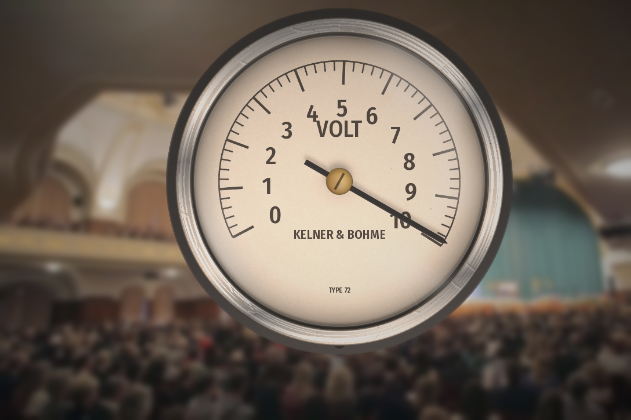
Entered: 9.9,V
